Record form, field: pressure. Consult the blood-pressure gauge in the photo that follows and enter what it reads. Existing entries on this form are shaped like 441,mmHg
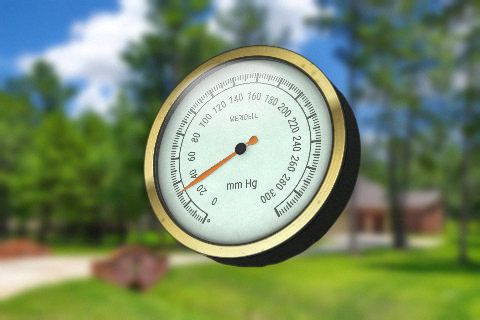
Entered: 30,mmHg
